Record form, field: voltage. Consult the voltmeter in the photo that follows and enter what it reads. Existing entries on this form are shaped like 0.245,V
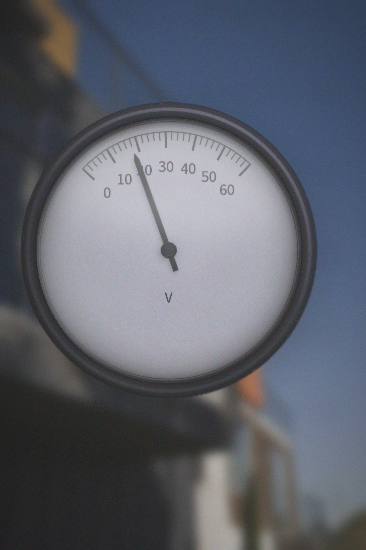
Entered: 18,V
